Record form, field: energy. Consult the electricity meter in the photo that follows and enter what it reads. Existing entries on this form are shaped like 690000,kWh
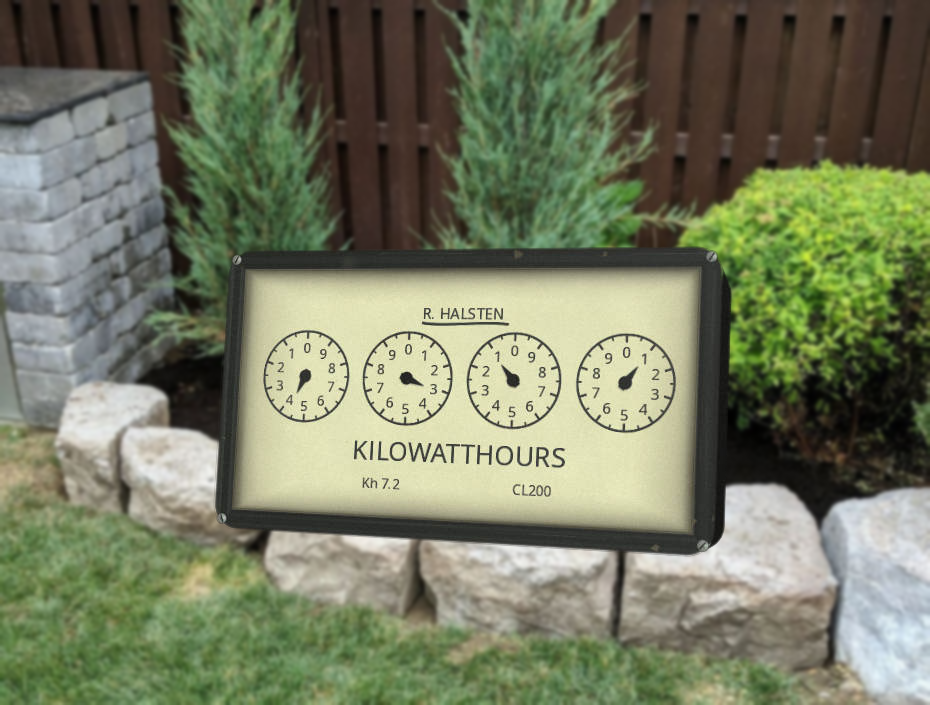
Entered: 4311,kWh
